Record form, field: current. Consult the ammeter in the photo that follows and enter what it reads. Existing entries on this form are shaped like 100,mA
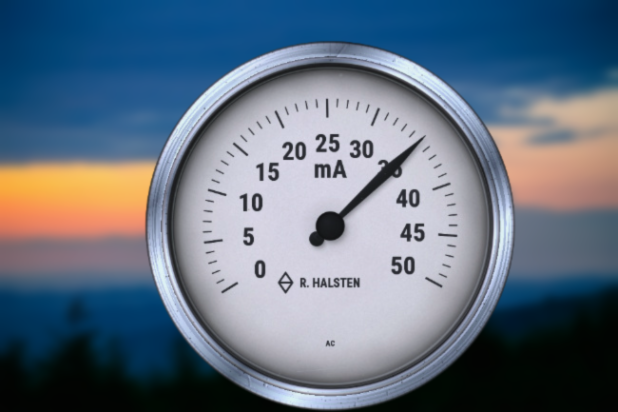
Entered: 35,mA
